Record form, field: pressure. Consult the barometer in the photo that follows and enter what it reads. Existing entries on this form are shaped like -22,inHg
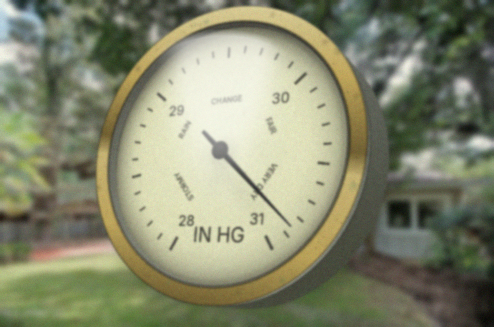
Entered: 30.85,inHg
